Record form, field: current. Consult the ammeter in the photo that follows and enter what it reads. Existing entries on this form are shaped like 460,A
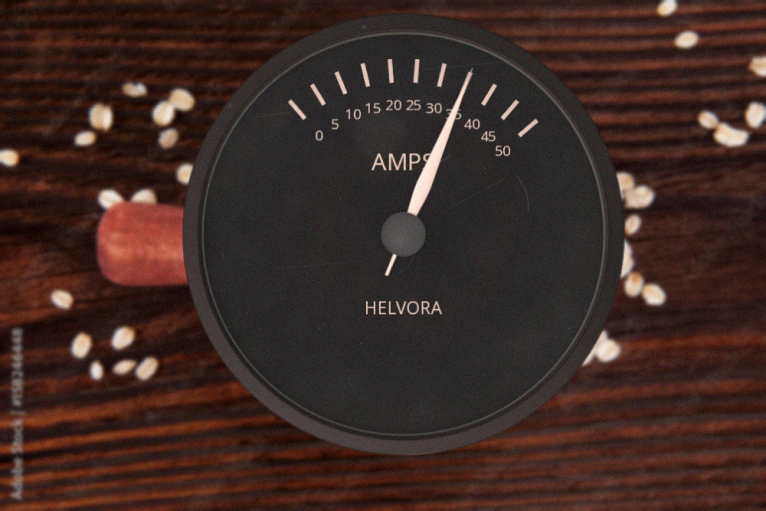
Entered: 35,A
